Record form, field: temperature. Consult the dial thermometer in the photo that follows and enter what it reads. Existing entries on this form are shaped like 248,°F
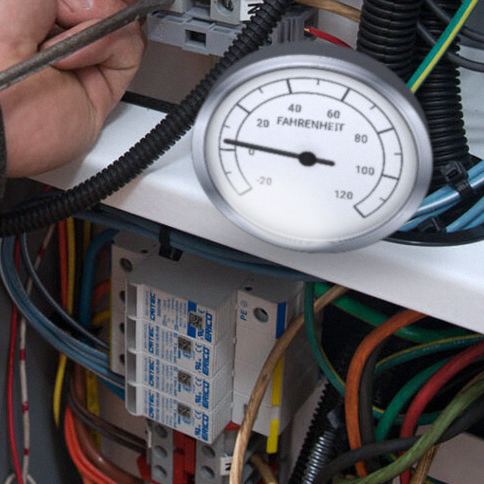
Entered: 5,°F
